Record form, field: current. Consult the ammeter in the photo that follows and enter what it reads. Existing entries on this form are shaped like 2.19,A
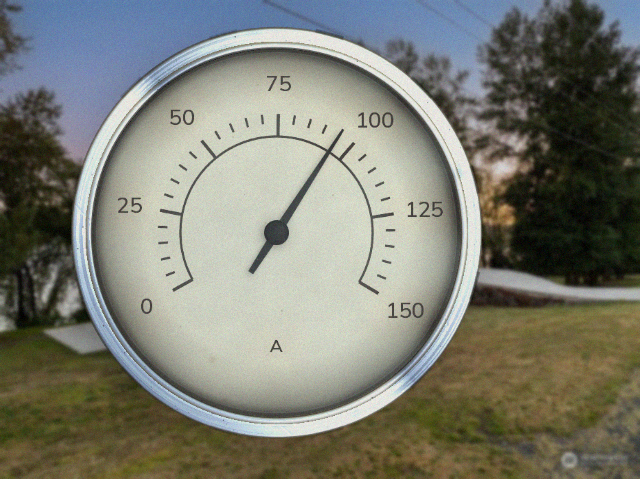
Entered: 95,A
